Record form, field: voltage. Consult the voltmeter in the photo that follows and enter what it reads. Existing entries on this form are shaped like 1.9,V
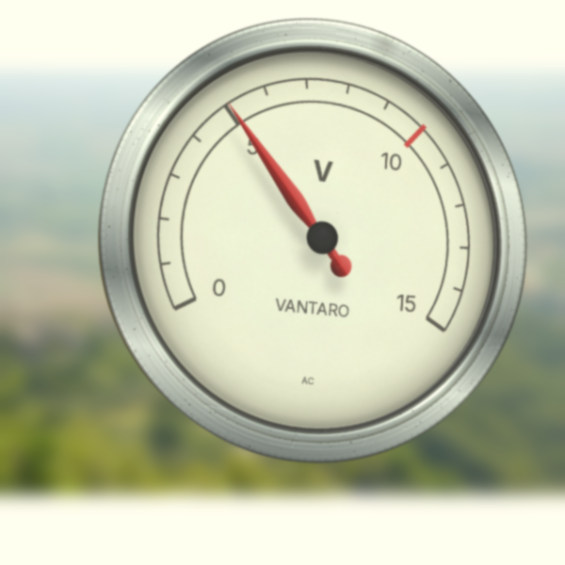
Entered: 5,V
